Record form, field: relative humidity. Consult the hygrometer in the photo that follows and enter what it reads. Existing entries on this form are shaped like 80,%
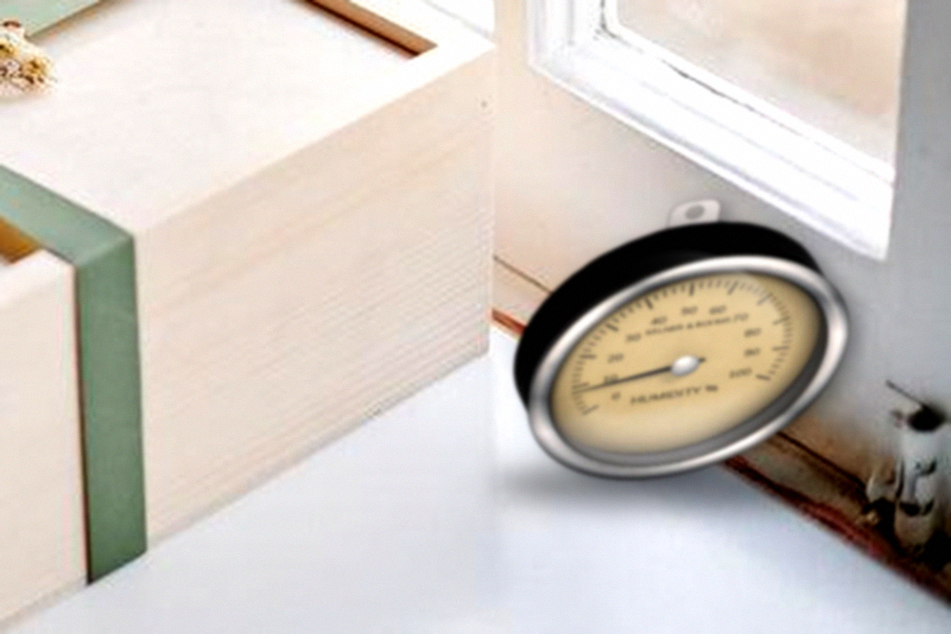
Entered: 10,%
